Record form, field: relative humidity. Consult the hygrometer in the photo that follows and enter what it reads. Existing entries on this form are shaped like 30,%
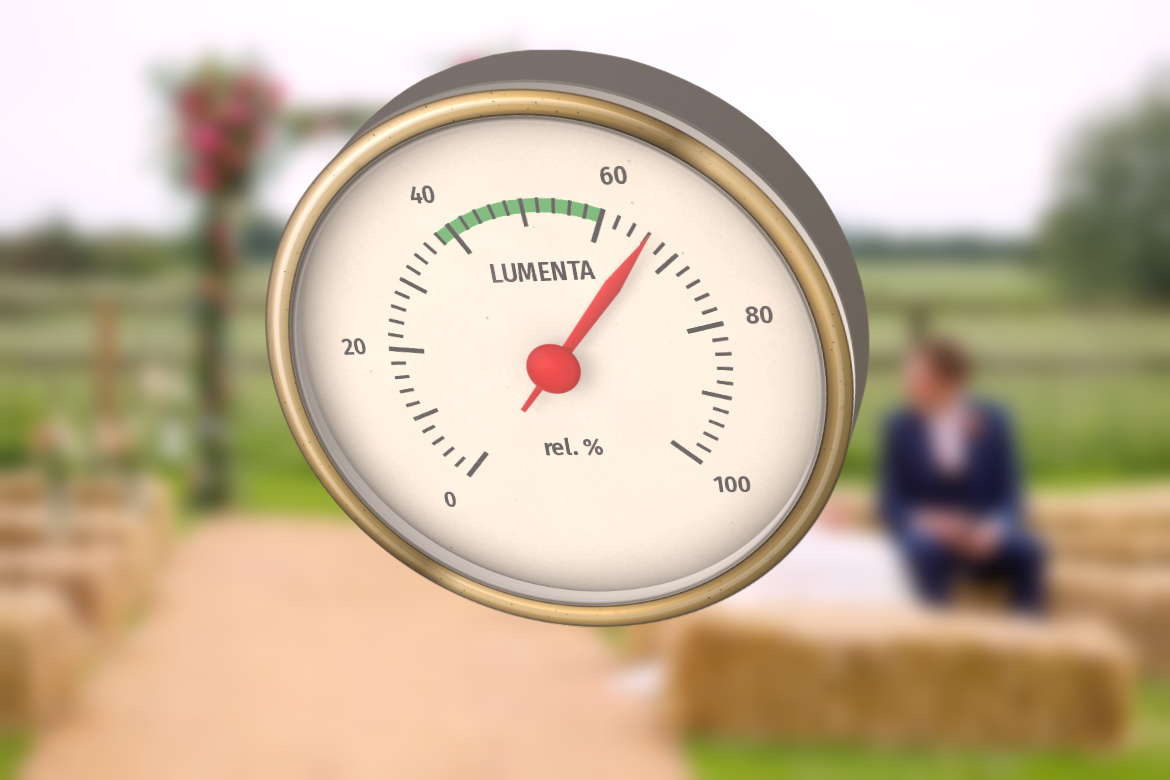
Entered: 66,%
